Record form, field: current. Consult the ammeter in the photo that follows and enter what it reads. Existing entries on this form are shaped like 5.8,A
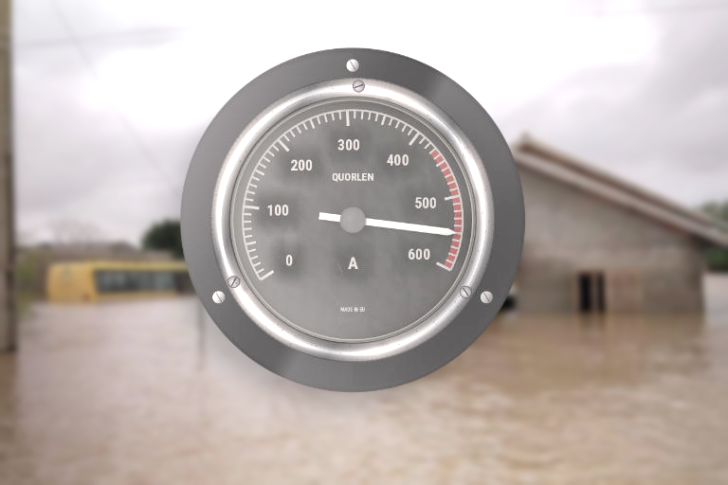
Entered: 550,A
